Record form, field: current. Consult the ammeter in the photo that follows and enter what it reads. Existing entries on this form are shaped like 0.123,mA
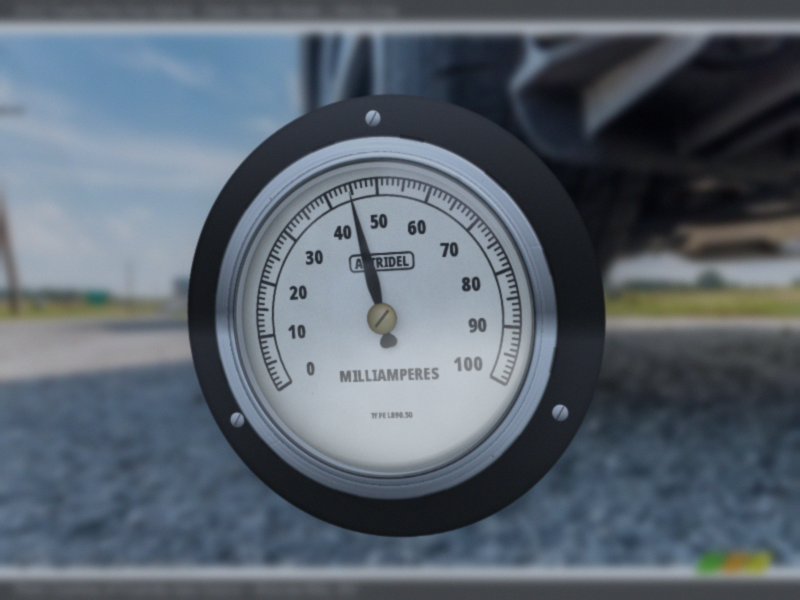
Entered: 45,mA
